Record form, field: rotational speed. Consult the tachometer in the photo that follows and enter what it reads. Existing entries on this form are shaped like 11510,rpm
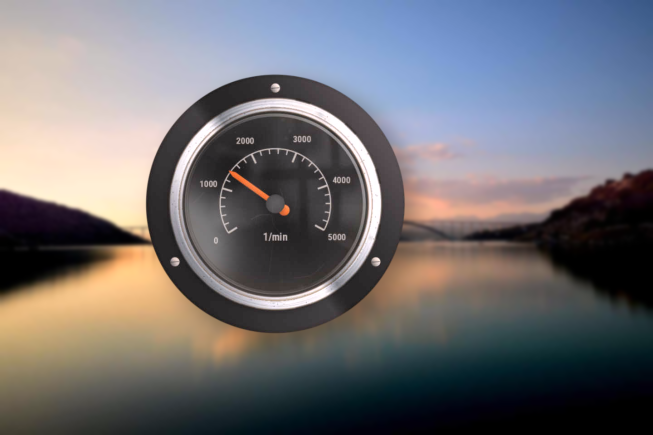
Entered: 1400,rpm
